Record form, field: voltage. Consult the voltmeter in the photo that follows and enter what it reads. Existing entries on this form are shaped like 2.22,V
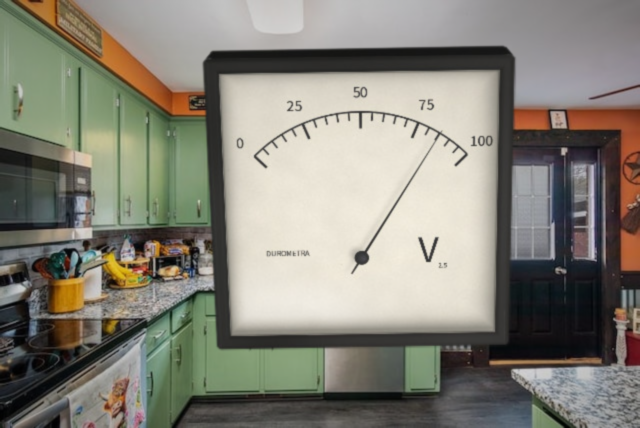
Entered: 85,V
